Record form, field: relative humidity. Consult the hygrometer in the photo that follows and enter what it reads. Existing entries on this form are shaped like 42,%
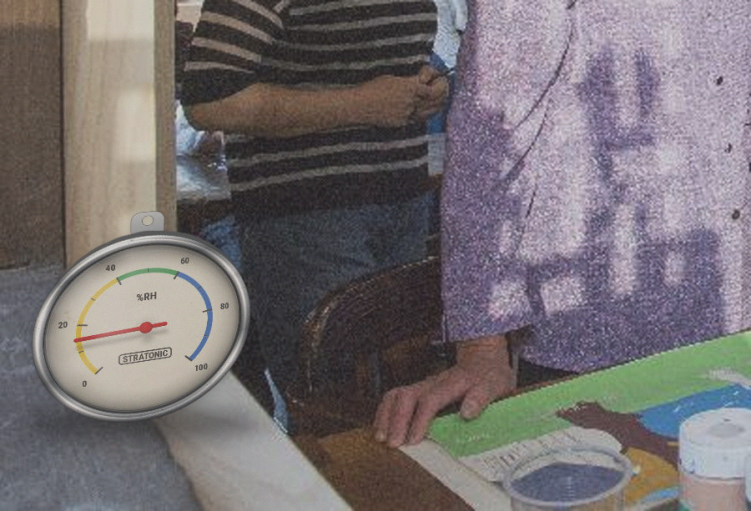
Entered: 15,%
